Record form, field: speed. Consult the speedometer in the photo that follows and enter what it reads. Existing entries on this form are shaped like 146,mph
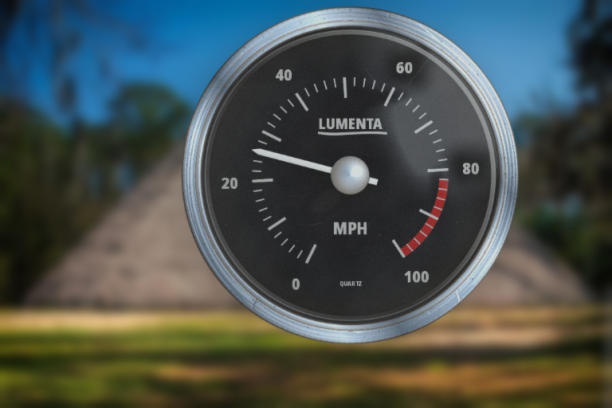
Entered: 26,mph
